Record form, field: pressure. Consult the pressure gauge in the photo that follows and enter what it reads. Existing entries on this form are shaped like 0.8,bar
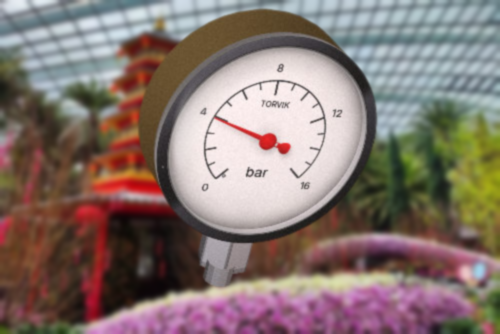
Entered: 4,bar
